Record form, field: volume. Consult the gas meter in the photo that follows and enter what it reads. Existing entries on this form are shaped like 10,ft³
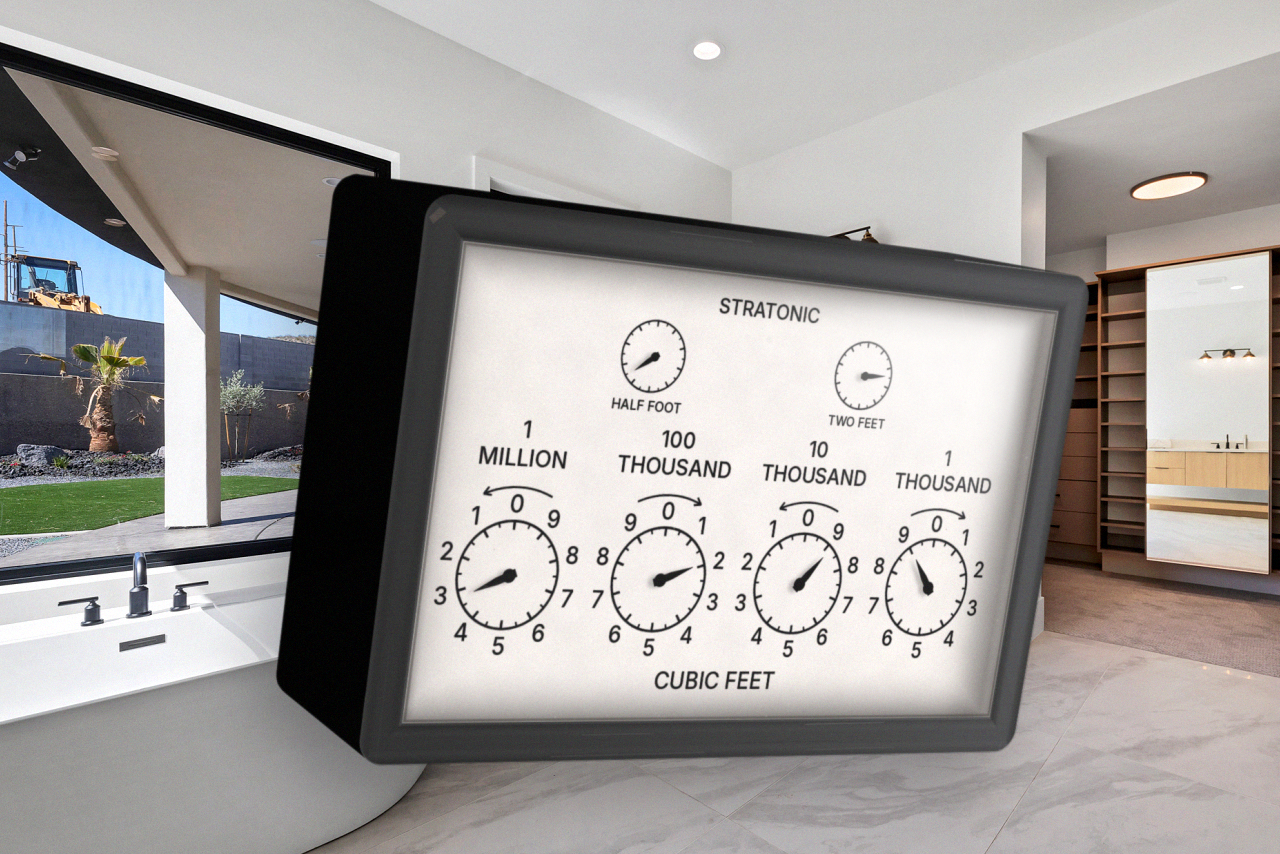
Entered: 318900,ft³
